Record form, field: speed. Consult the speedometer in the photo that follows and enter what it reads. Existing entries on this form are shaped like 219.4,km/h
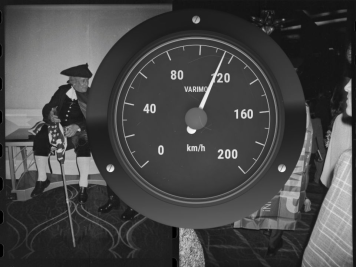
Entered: 115,km/h
